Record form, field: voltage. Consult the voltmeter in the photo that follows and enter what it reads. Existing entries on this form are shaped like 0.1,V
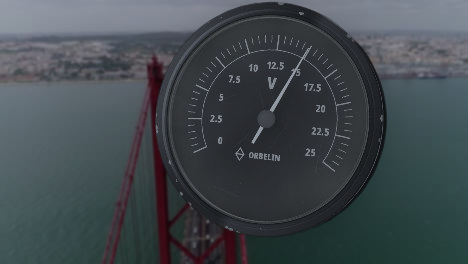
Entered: 15,V
